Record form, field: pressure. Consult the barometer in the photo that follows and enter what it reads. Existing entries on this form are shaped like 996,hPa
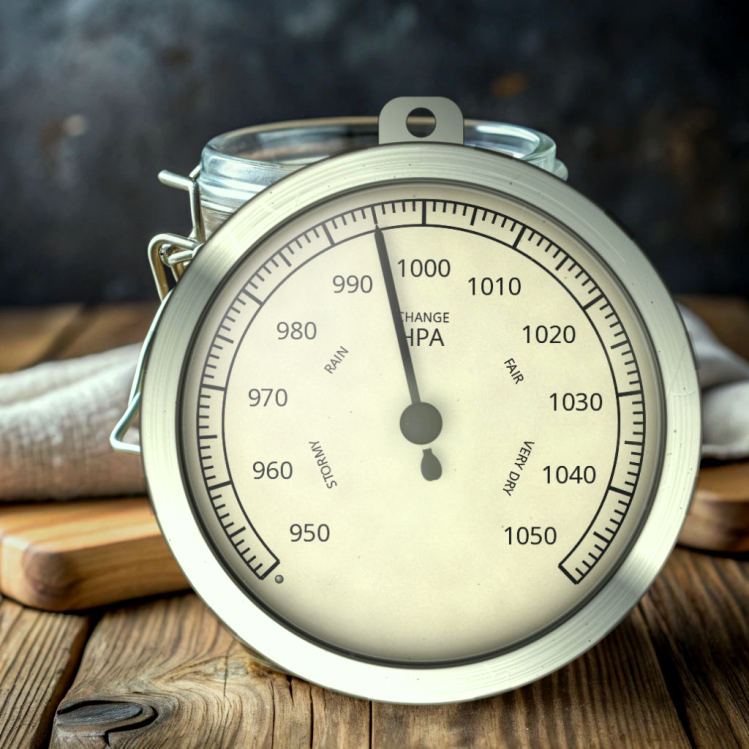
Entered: 995,hPa
